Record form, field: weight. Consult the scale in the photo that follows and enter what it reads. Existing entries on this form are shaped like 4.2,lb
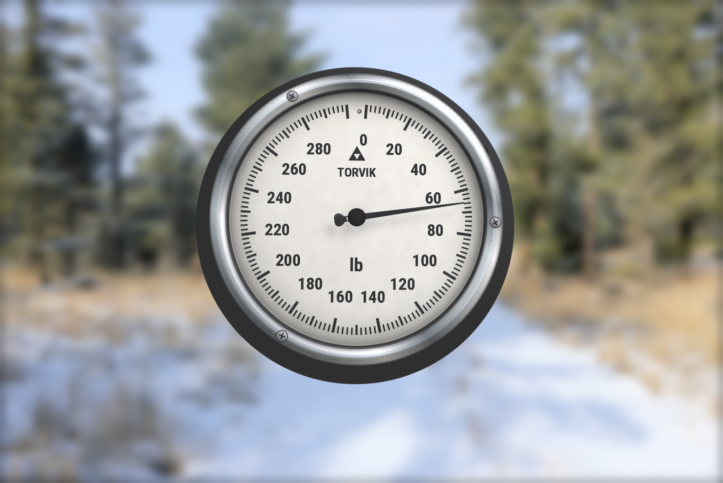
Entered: 66,lb
